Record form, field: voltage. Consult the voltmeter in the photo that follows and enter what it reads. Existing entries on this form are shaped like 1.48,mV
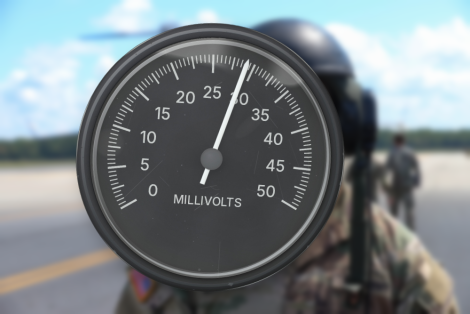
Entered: 29,mV
